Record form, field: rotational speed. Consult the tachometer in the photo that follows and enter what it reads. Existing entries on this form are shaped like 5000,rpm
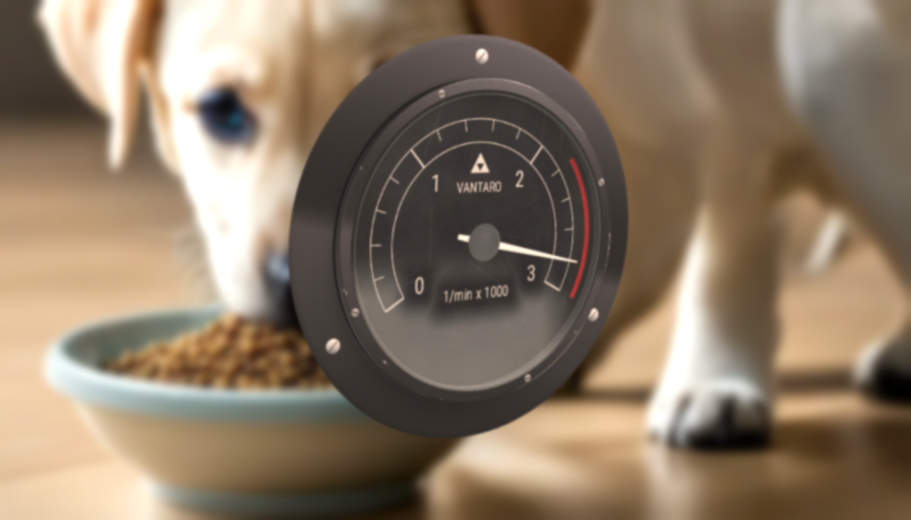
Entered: 2800,rpm
